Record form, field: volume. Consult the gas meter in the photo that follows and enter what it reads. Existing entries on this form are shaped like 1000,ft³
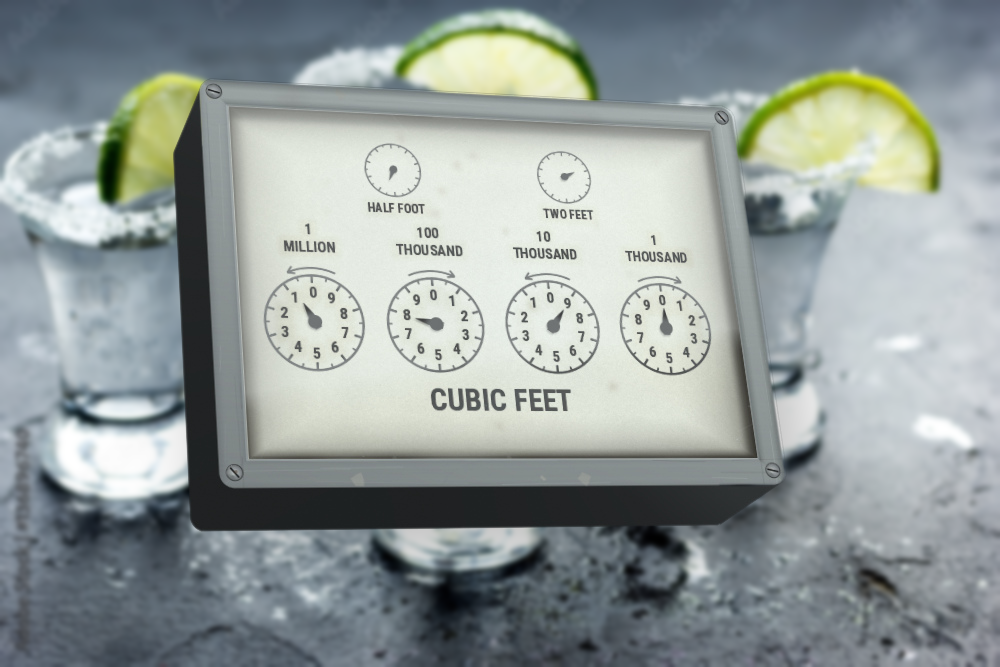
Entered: 79000,ft³
